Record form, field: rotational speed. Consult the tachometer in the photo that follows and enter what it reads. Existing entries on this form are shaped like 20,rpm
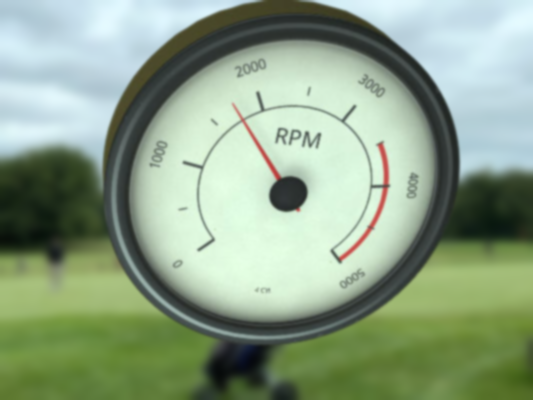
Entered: 1750,rpm
